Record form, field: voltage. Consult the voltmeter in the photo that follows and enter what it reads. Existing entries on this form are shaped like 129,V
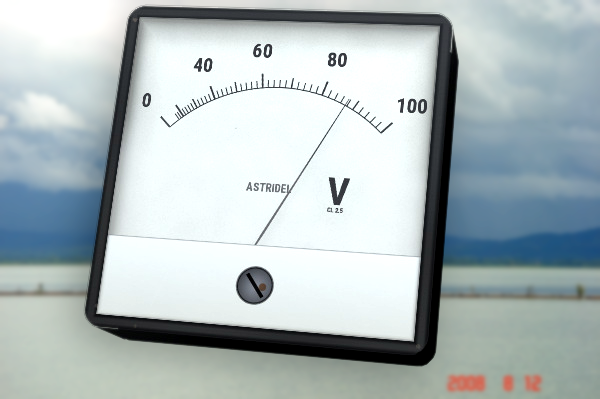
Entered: 88,V
